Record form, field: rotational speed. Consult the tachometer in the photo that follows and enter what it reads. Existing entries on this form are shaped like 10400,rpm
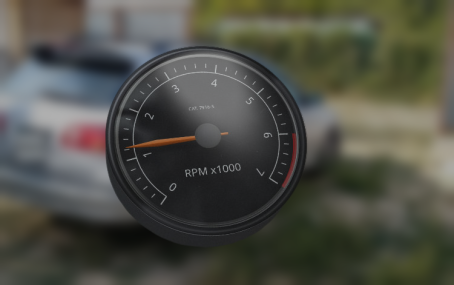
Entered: 1200,rpm
